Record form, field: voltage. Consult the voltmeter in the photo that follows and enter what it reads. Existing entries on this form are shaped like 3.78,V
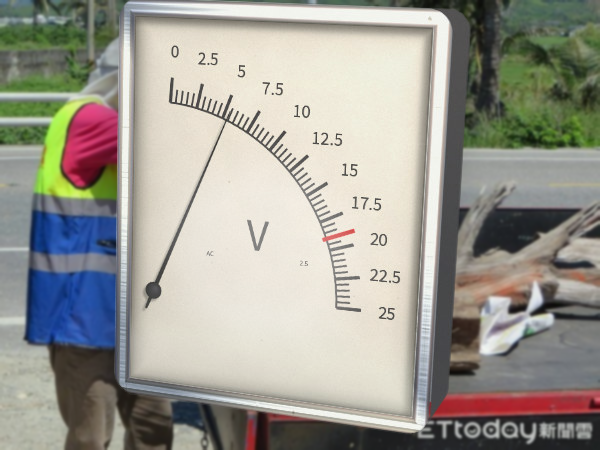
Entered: 5.5,V
